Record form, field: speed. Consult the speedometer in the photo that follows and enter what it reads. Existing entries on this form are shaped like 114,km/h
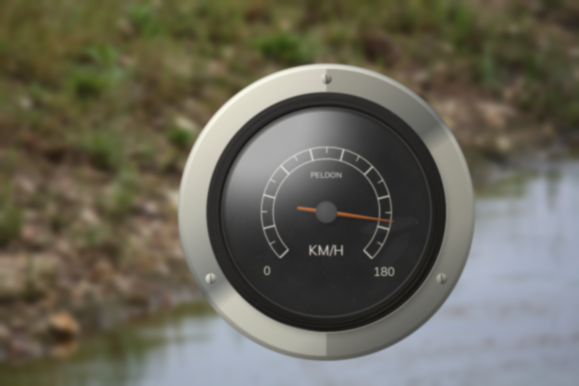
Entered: 155,km/h
